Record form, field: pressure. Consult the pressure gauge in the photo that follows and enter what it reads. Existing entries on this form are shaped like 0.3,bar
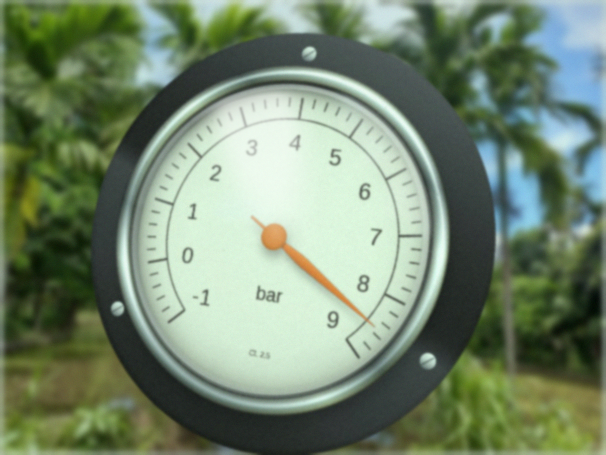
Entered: 8.5,bar
